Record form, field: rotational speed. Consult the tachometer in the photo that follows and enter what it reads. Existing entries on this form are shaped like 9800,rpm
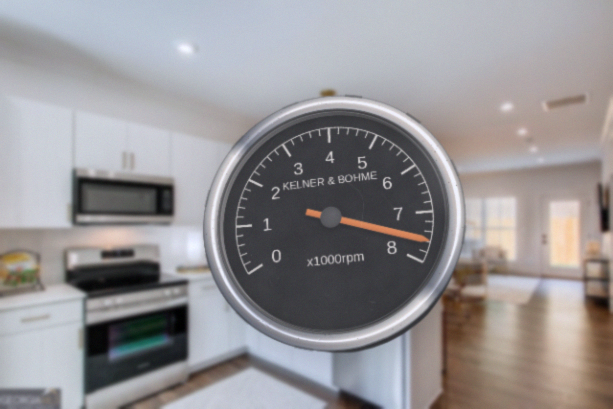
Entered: 7600,rpm
